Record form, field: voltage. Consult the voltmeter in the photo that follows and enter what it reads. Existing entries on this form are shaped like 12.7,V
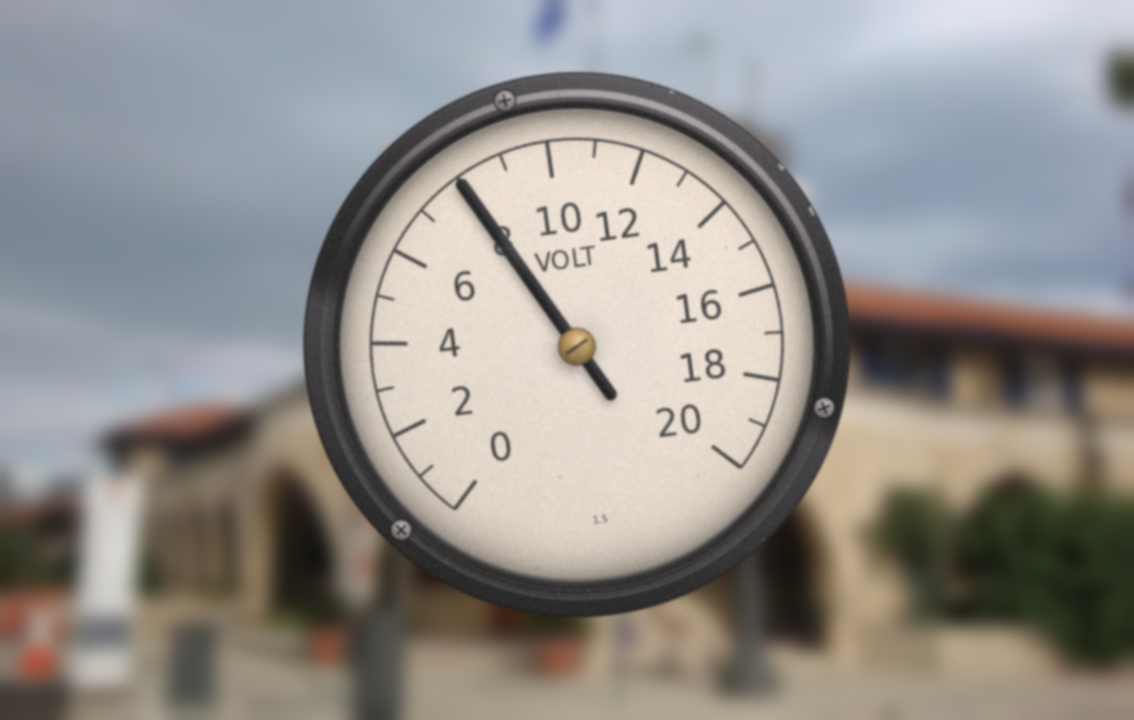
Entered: 8,V
